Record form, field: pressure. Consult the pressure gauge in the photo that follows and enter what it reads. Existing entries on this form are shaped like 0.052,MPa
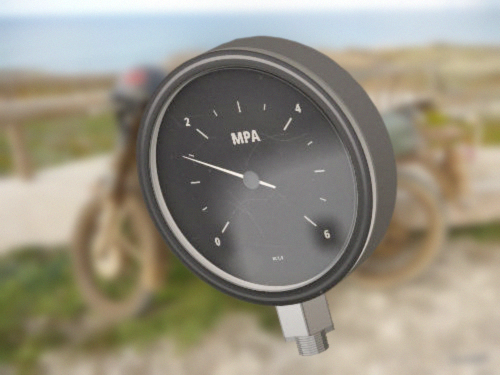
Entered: 1.5,MPa
